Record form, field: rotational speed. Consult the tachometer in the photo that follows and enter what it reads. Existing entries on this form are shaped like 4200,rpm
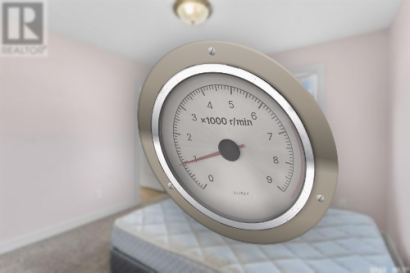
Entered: 1000,rpm
